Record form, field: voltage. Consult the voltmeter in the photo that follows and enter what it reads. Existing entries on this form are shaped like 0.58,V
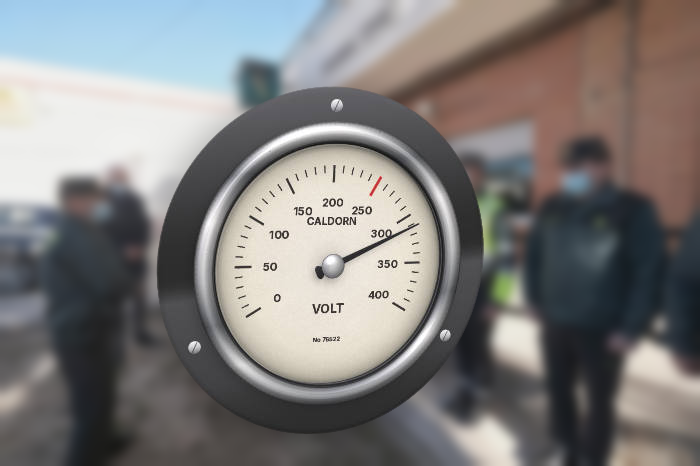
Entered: 310,V
